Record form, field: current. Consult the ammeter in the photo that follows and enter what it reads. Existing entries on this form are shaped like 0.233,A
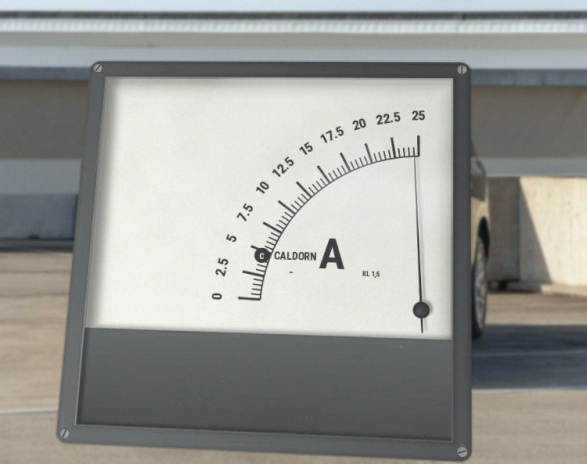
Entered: 24.5,A
